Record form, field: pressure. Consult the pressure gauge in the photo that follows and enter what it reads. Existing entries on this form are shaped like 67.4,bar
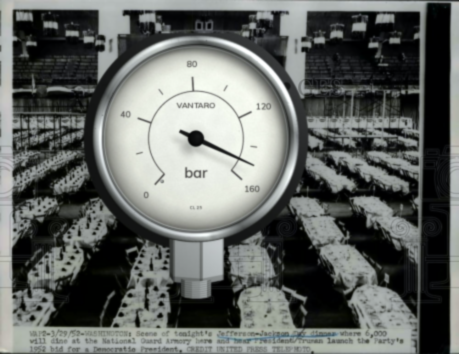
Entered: 150,bar
